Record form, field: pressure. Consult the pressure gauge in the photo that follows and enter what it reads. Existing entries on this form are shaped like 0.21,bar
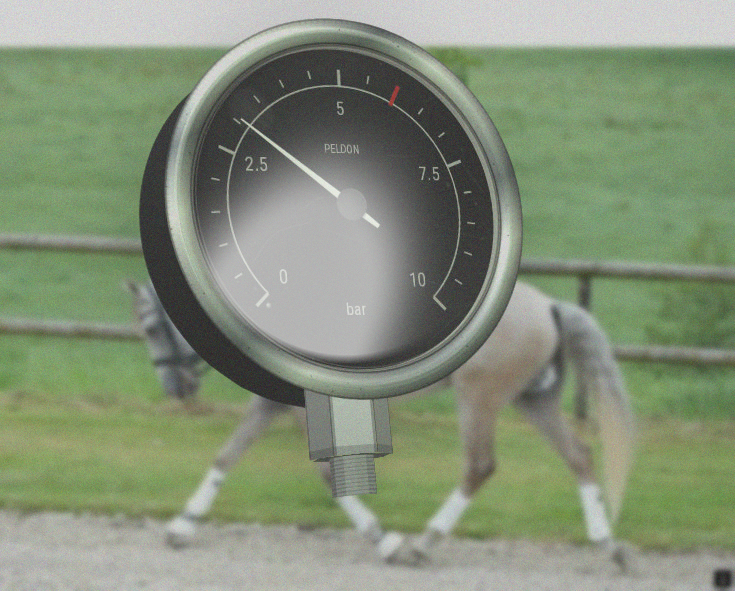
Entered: 3,bar
